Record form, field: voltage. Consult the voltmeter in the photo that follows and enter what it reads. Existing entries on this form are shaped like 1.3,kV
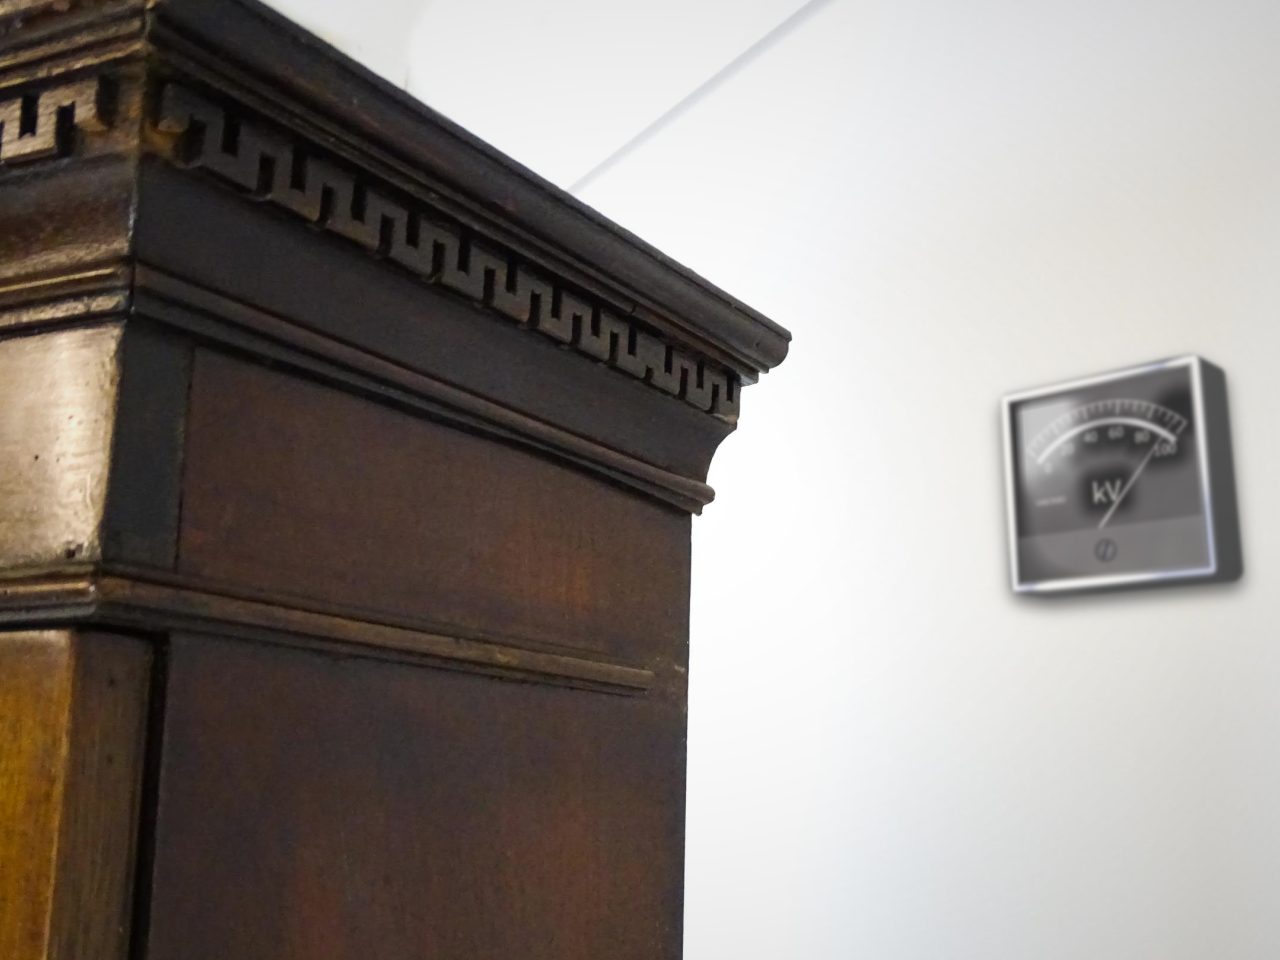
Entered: 95,kV
